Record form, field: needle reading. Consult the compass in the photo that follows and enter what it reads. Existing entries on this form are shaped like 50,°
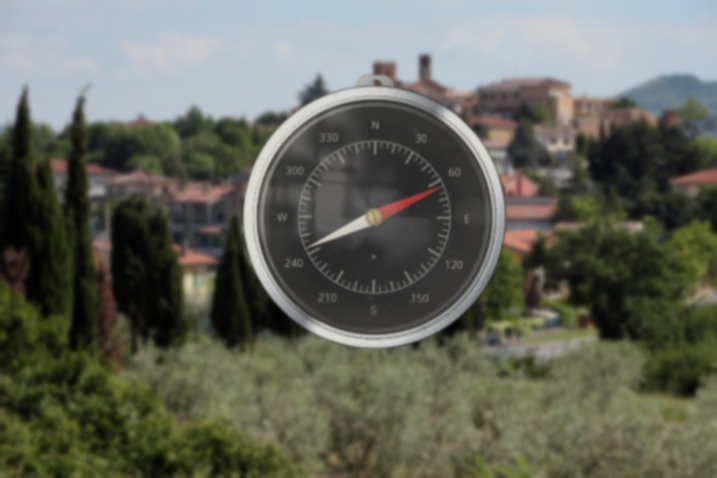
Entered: 65,°
